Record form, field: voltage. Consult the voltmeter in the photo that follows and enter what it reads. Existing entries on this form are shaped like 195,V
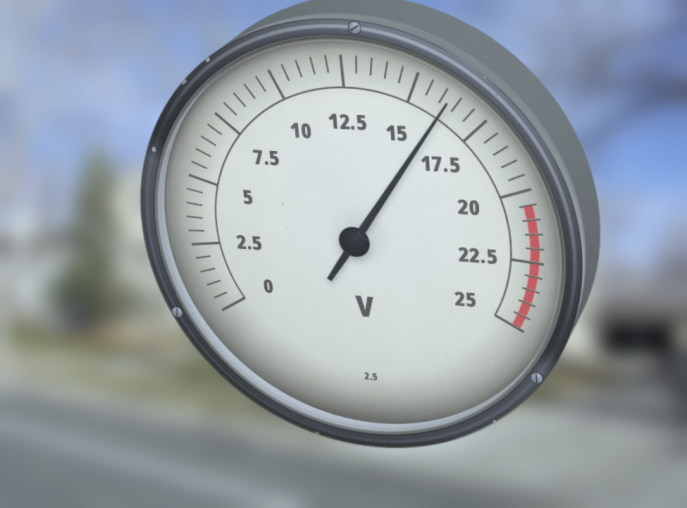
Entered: 16.25,V
